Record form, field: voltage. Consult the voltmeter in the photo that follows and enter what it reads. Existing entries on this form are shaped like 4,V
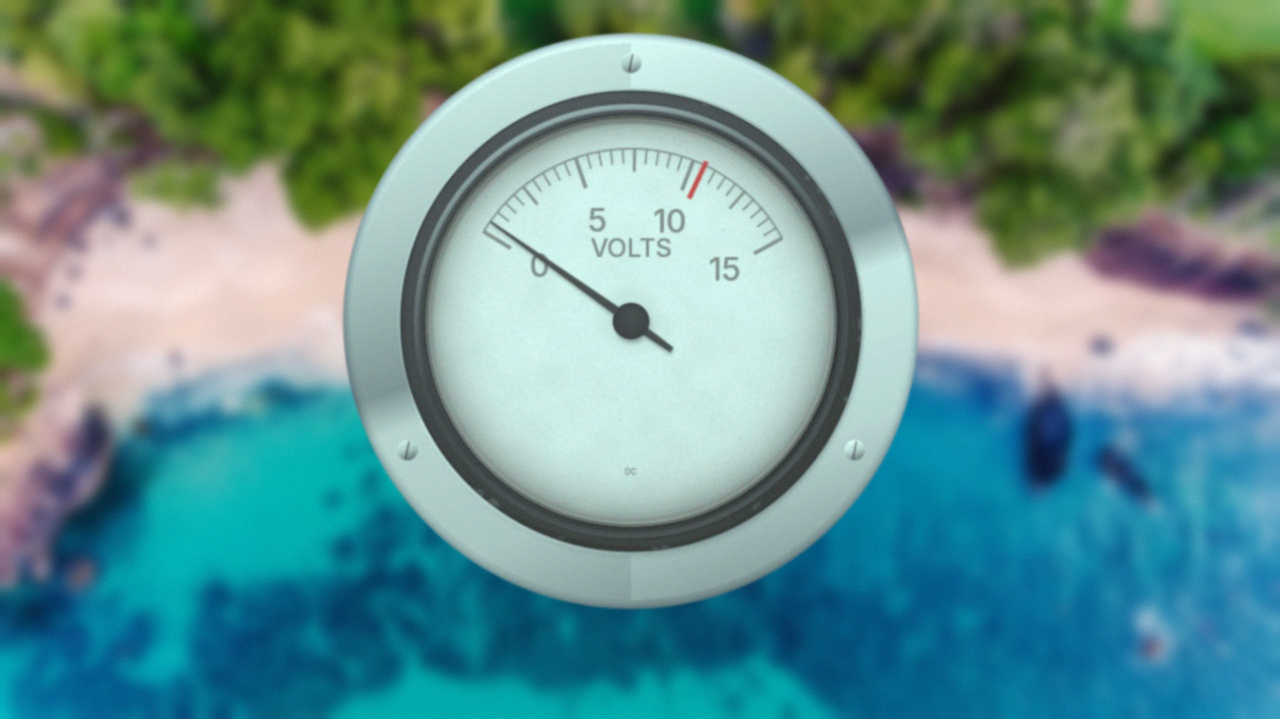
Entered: 0.5,V
